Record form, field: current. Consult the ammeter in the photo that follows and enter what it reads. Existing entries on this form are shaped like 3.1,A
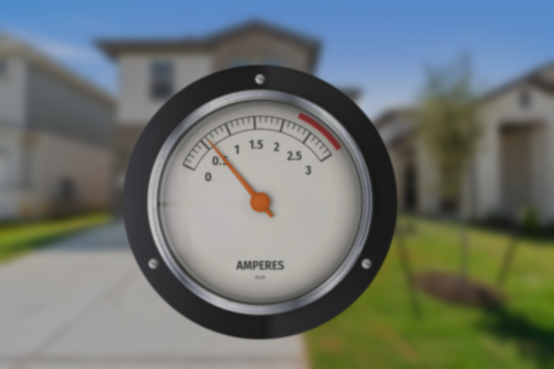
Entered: 0.6,A
